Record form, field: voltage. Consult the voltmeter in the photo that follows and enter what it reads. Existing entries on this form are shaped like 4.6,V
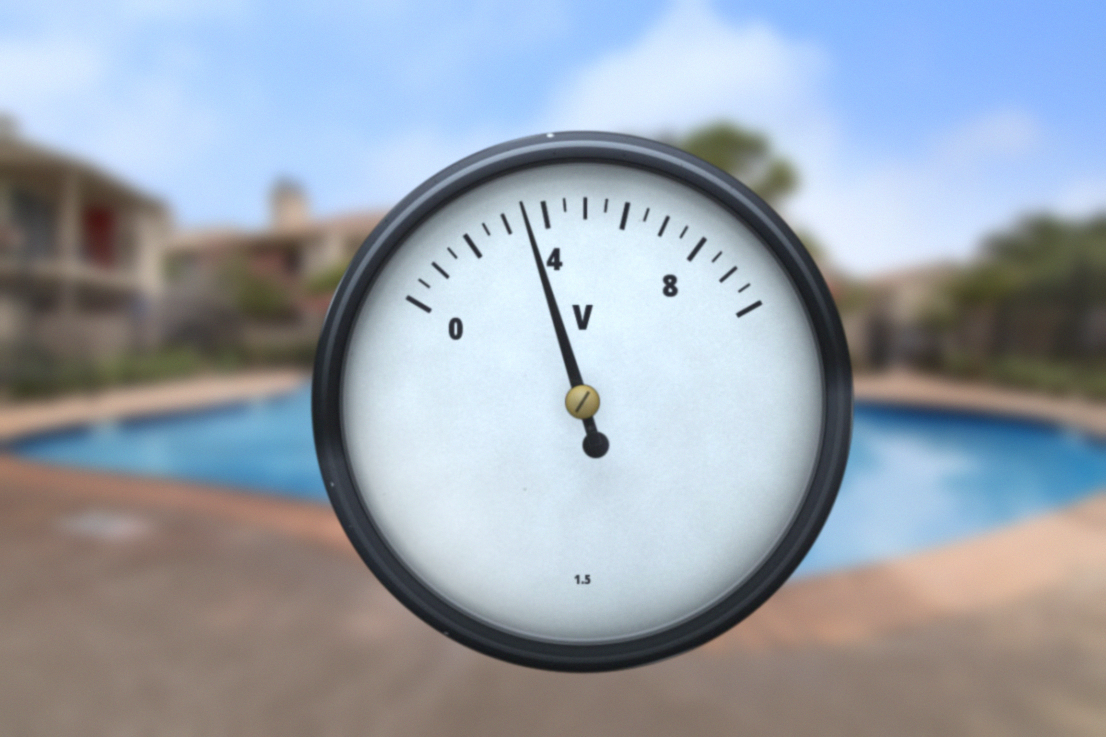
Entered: 3.5,V
